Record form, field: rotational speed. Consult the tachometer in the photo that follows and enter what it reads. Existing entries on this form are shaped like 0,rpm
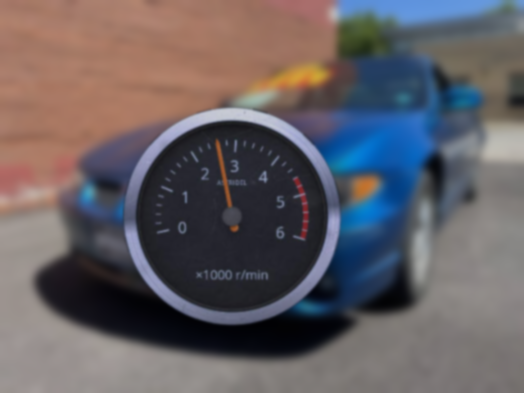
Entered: 2600,rpm
